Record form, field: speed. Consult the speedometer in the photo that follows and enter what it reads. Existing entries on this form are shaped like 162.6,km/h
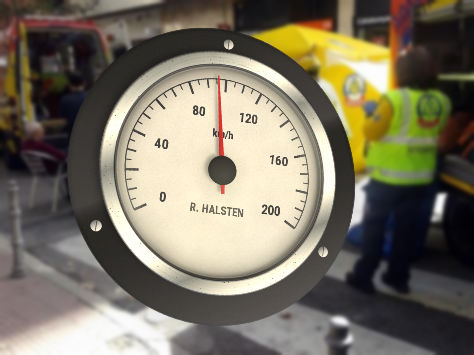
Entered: 95,km/h
